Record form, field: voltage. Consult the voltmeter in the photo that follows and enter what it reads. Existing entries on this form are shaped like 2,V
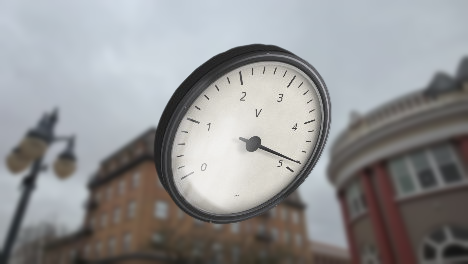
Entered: 4.8,V
